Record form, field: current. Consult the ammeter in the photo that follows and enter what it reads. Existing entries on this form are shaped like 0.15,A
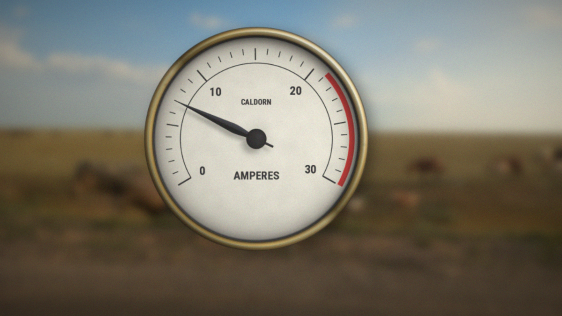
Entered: 7,A
